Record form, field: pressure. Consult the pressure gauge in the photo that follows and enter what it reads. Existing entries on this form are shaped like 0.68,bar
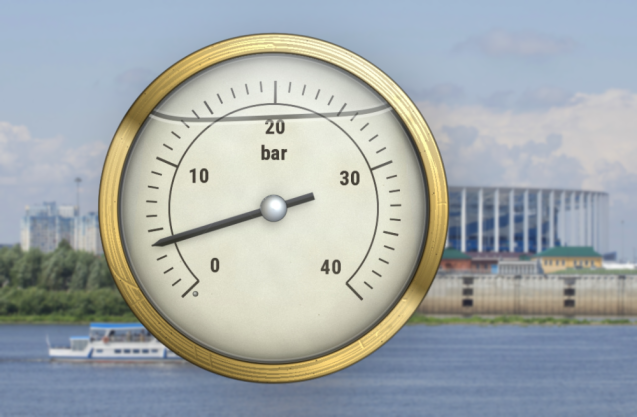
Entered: 4,bar
